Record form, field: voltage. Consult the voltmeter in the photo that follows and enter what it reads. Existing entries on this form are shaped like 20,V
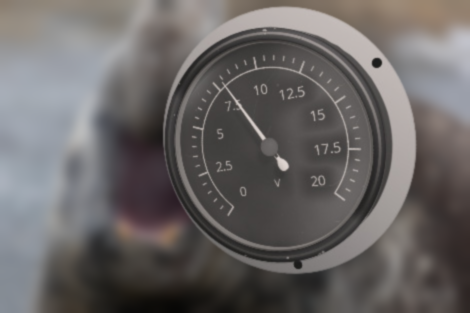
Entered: 8,V
